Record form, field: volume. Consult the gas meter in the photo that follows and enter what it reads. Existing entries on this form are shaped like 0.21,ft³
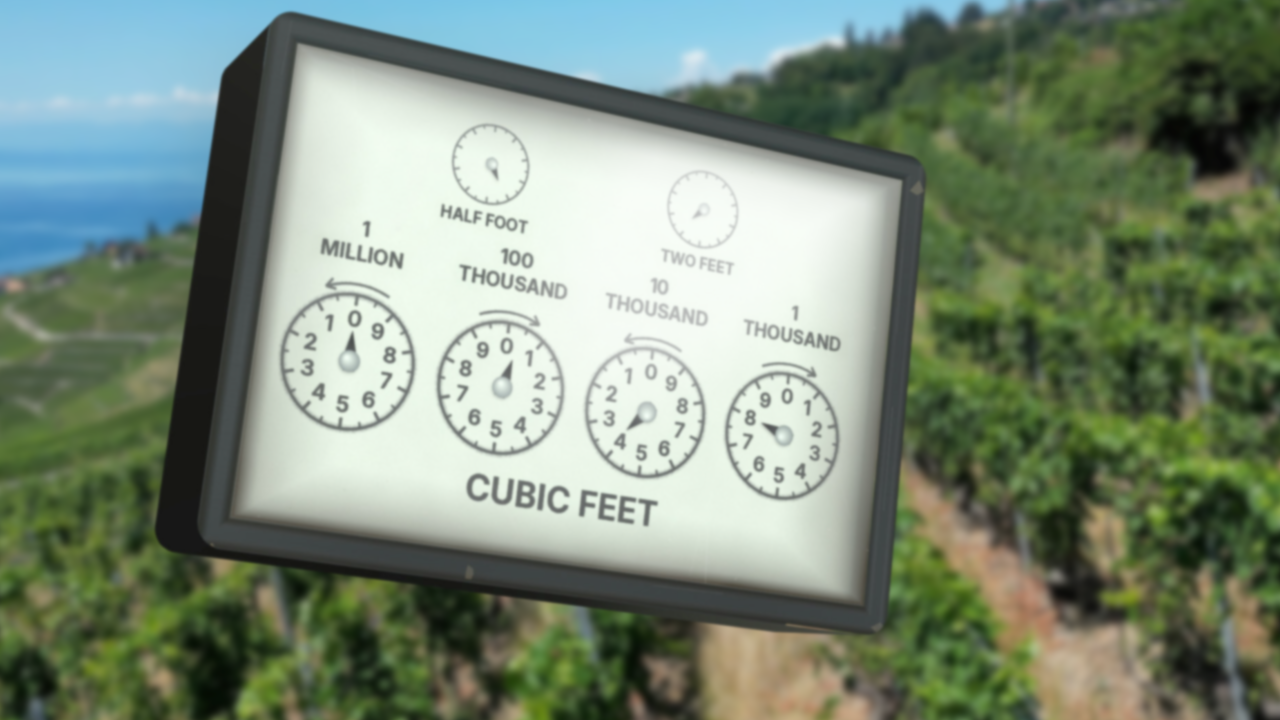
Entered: 3800,ft³
